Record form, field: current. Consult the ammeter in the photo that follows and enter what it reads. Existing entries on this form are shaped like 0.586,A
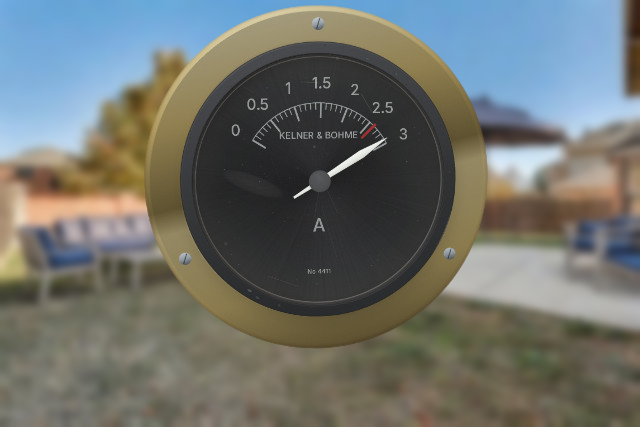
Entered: 2.9,A
